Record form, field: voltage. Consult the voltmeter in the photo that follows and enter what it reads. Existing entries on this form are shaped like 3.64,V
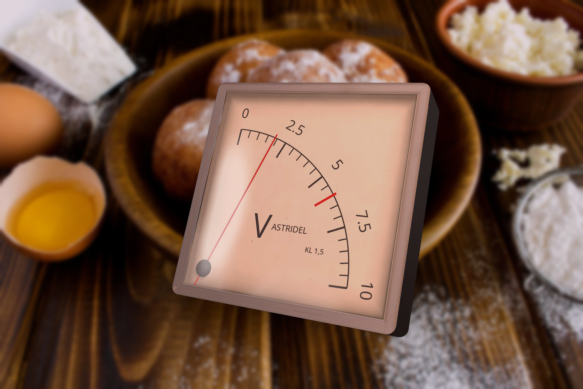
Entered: 2,V
